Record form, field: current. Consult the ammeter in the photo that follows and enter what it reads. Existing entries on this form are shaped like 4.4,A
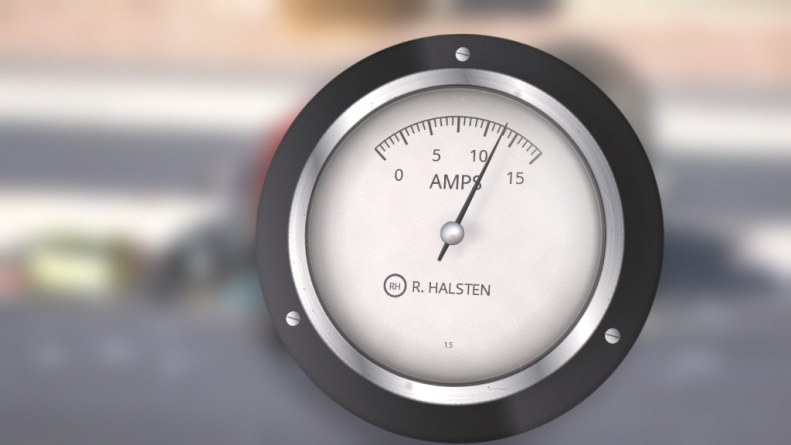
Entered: 11.5,A
